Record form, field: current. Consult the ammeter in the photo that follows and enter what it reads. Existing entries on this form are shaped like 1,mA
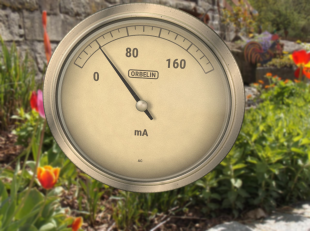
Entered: 40,mA
